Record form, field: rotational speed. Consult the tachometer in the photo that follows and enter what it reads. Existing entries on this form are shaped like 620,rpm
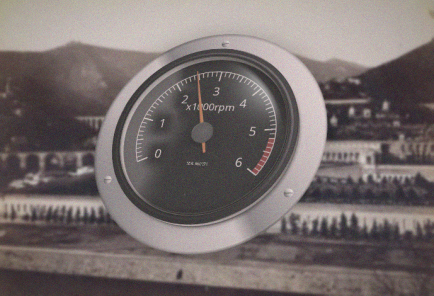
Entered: 2500,rpm
